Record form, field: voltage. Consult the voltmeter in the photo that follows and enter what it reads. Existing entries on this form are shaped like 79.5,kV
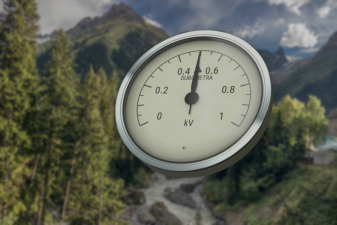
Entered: 0.5,kV
